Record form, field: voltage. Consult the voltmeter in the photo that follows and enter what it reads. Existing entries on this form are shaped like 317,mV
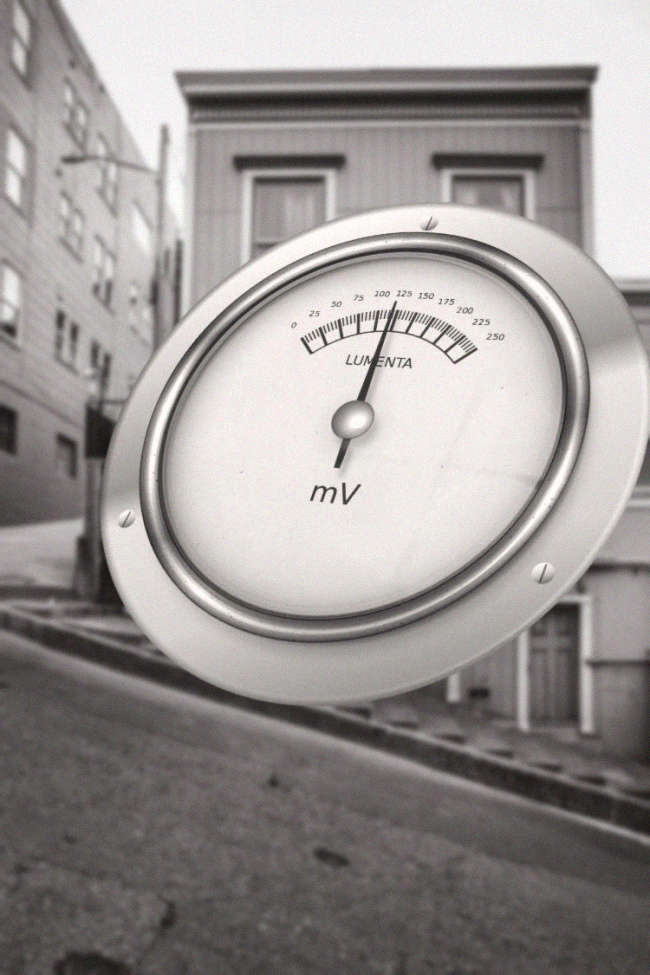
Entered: 125,mV
